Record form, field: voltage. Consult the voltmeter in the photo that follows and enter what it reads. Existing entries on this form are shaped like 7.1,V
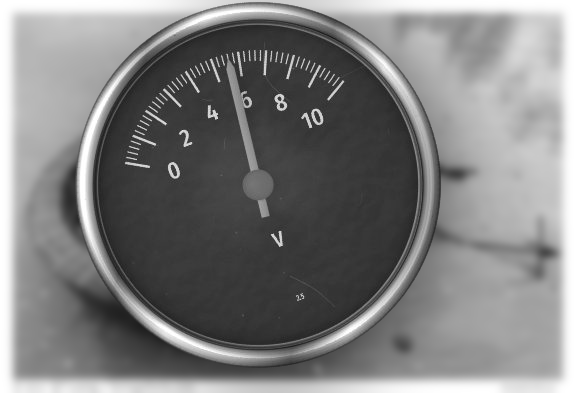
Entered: 5.6,V
